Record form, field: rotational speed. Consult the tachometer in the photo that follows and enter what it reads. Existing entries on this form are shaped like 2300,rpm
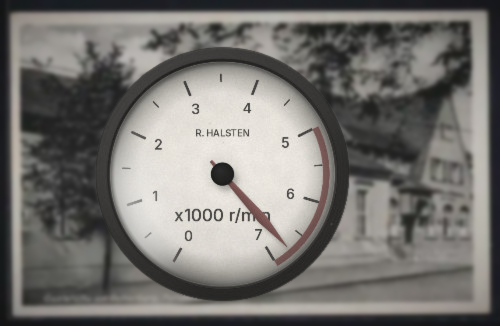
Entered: 6750,rpm
